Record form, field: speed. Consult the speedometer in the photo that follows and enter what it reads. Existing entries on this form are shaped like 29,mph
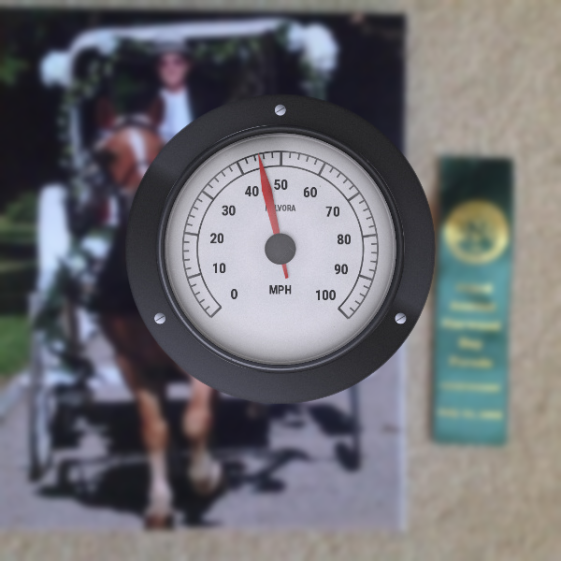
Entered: 45,mph
